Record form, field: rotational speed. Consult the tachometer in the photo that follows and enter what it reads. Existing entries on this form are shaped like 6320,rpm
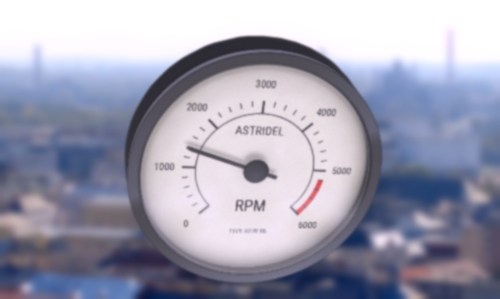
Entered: 1400,rpm
